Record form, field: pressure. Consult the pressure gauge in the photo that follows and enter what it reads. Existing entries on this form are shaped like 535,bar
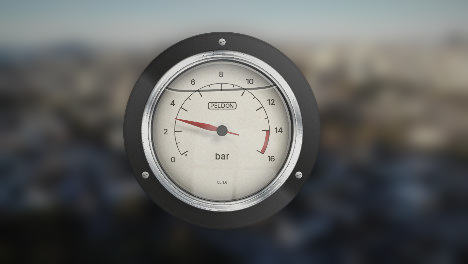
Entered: 3,bar
